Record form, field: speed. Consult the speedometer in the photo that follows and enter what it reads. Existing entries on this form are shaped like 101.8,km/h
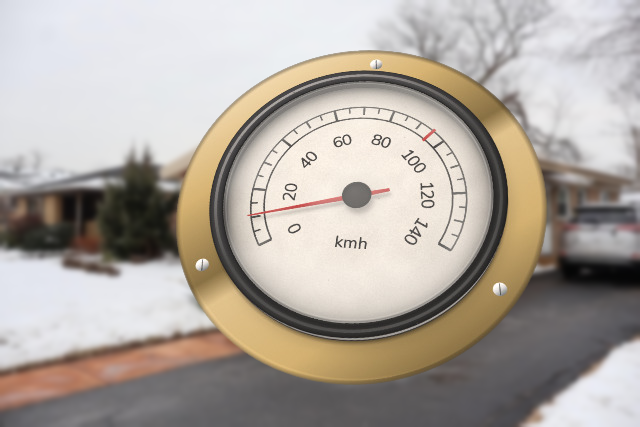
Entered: 10,km/h
